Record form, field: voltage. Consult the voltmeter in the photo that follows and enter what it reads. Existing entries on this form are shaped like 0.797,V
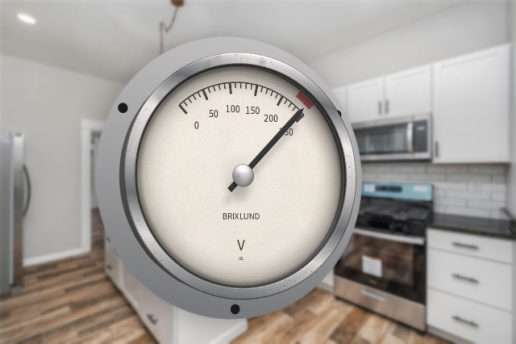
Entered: 240,V
